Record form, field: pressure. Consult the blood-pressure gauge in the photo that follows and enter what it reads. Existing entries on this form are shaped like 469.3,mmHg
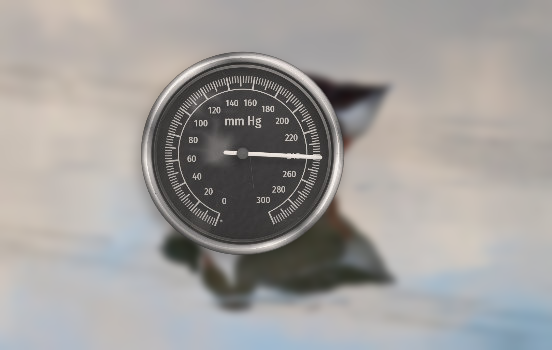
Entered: 240,mmHg
